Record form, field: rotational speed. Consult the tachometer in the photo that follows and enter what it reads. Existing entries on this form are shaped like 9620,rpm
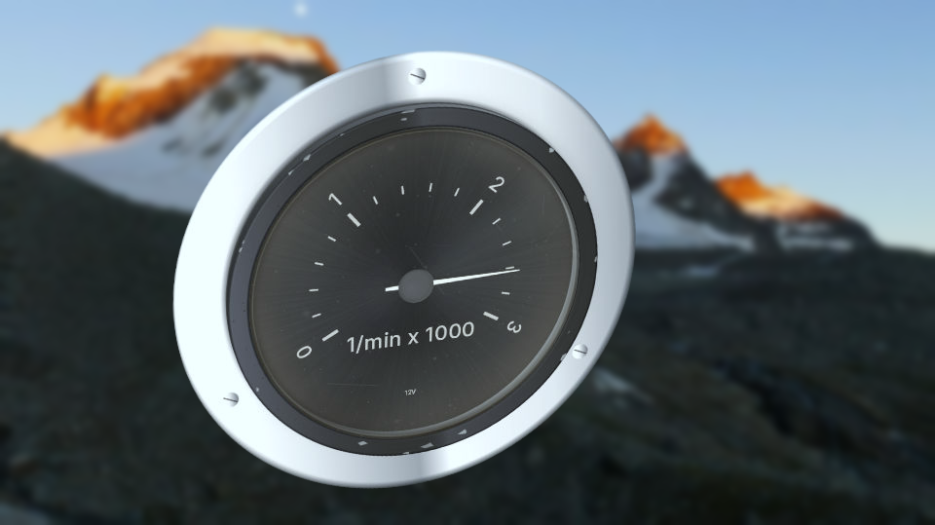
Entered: 2600,rpm
